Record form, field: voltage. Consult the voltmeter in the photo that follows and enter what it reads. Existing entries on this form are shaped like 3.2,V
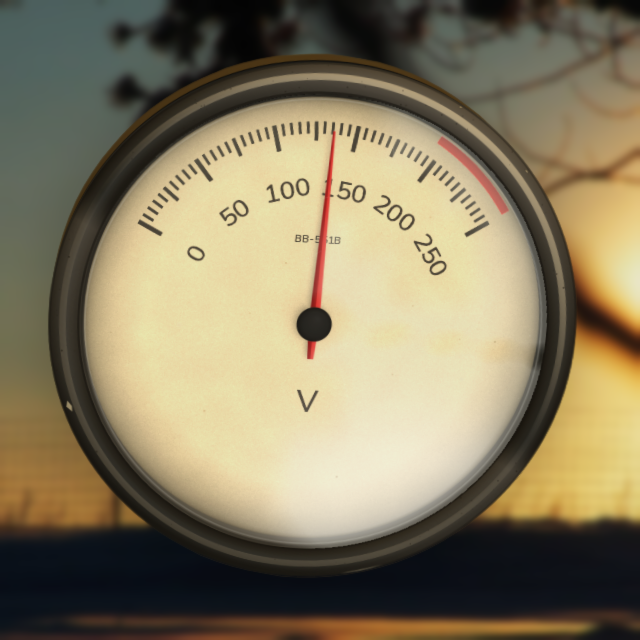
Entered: 135,V
